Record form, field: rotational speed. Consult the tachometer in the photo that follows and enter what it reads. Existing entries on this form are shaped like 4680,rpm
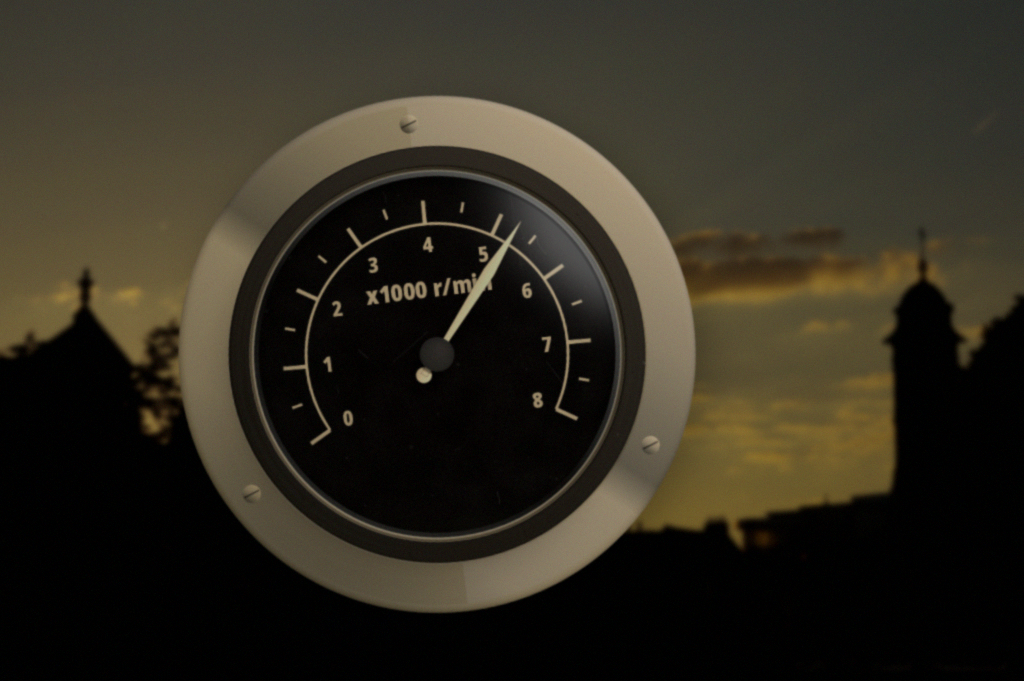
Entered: 5250,rpm
